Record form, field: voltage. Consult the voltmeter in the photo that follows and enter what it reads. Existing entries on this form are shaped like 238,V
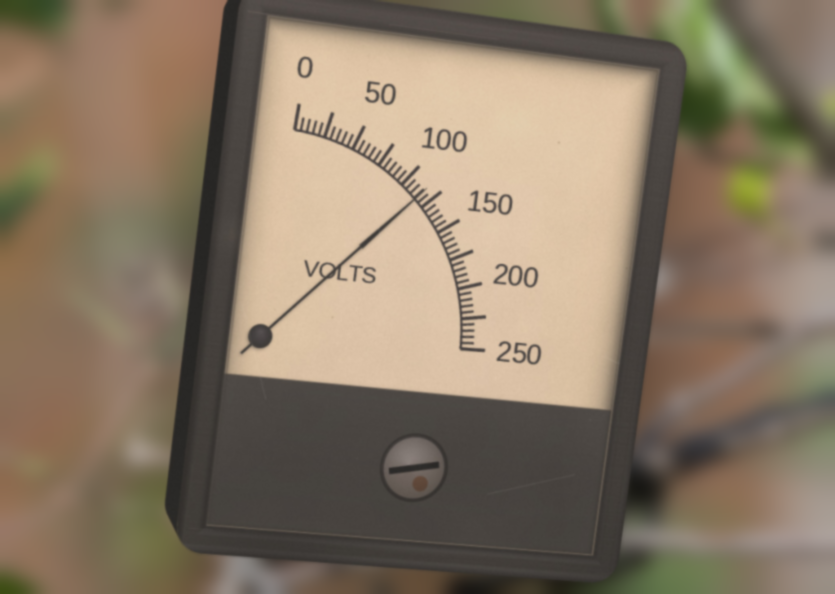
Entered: 115,V
